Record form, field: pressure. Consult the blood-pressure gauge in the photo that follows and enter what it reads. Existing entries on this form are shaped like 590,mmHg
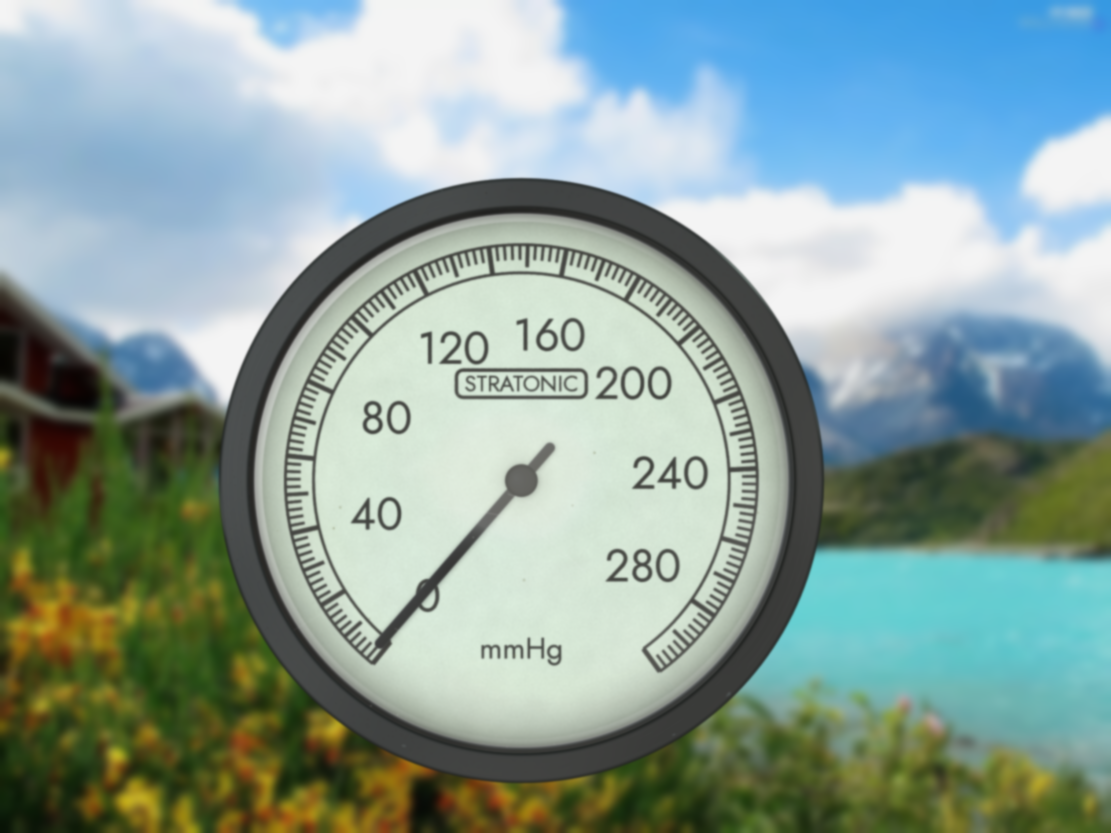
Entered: 2,mmHg
